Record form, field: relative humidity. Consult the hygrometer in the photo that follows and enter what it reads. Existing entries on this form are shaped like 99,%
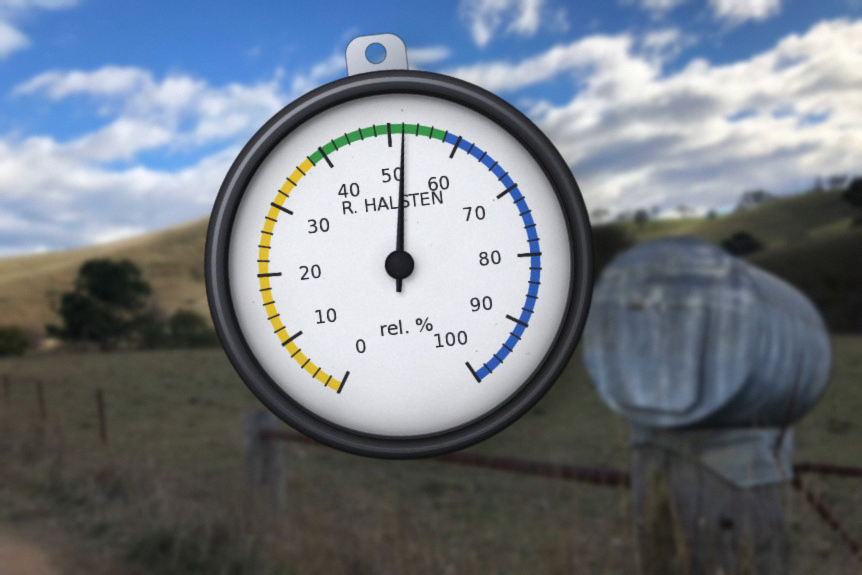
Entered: 52,%
